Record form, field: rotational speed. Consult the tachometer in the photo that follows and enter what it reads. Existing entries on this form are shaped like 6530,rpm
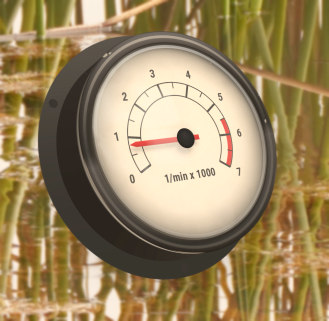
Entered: 750,rpm
